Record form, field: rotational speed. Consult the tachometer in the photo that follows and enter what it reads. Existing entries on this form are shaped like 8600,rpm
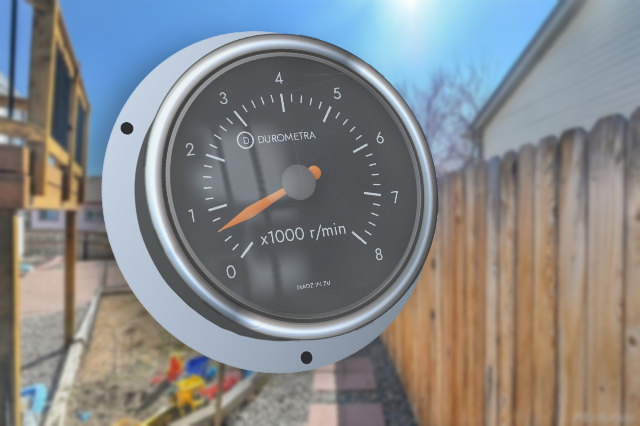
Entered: 600,rpm
